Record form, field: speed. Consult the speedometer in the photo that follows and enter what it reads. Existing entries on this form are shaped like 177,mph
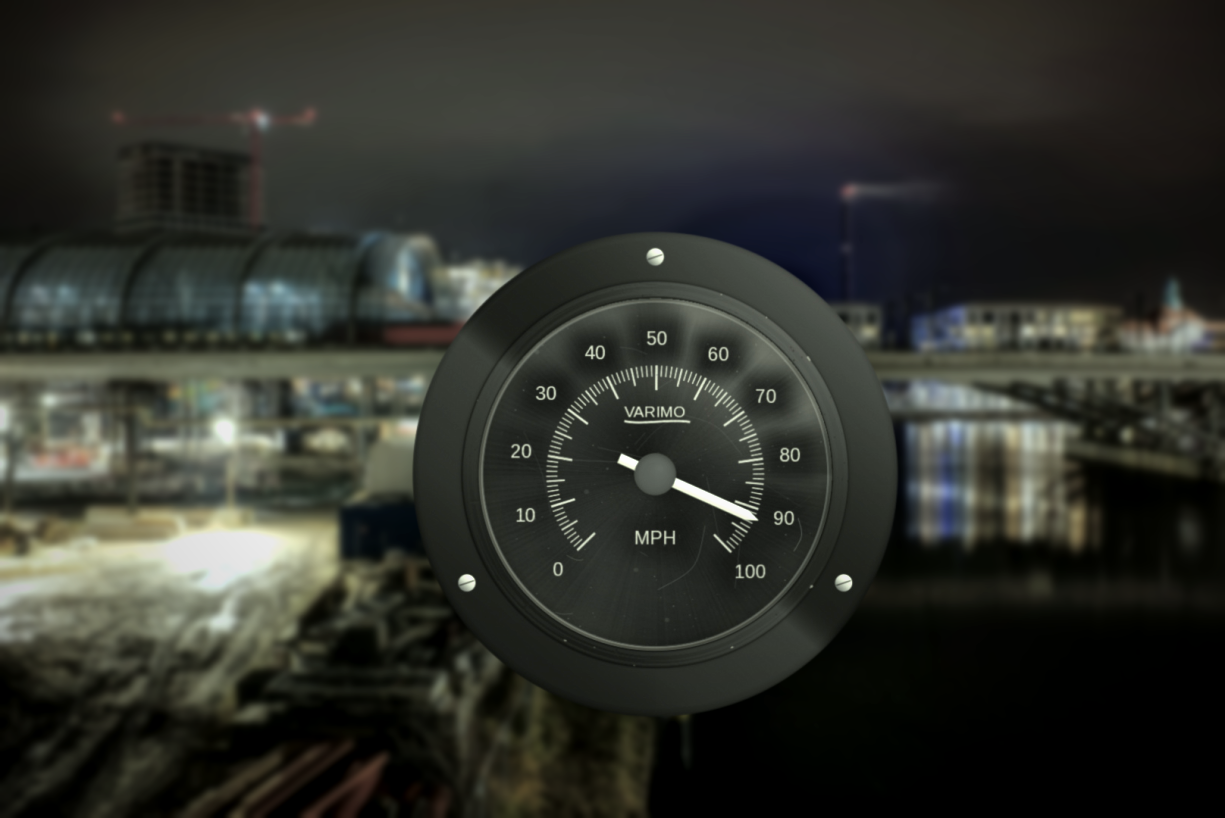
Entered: 92,mph
